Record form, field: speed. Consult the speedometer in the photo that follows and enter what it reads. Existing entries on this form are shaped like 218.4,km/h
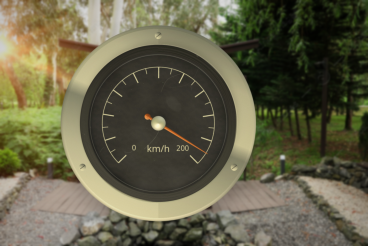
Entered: 190,km/h
